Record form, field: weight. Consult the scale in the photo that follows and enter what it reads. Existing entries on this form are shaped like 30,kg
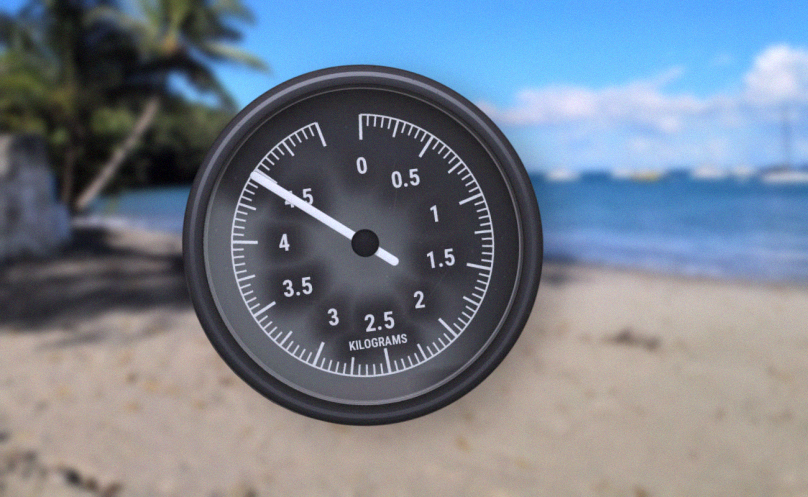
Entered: 4.45,kg
